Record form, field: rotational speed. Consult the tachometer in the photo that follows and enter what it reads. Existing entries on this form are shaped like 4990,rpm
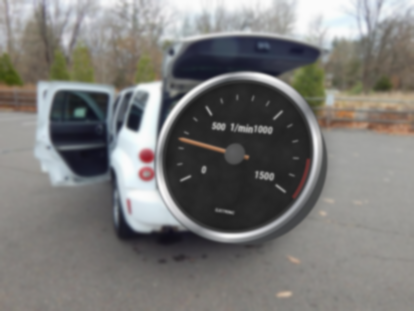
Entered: 250,rpm
